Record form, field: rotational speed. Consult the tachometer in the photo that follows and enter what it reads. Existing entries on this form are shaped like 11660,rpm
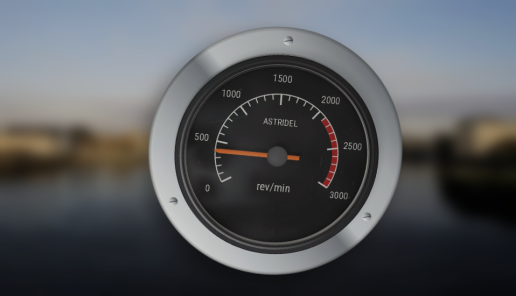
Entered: 400,rpm
